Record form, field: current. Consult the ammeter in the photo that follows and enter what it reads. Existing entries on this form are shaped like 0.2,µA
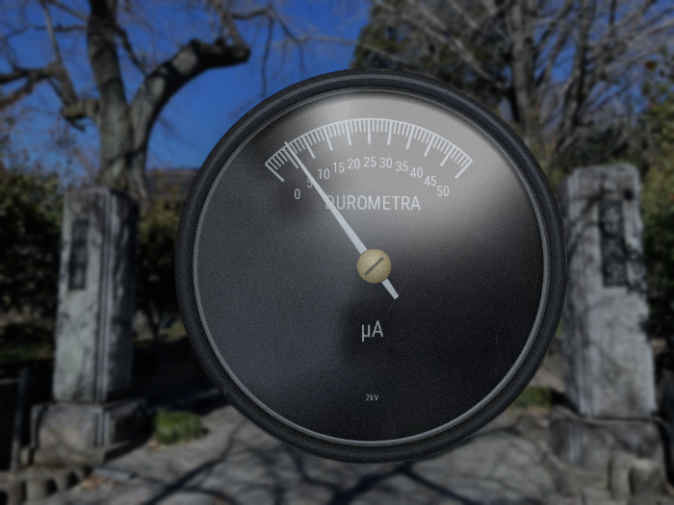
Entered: 6,µA
